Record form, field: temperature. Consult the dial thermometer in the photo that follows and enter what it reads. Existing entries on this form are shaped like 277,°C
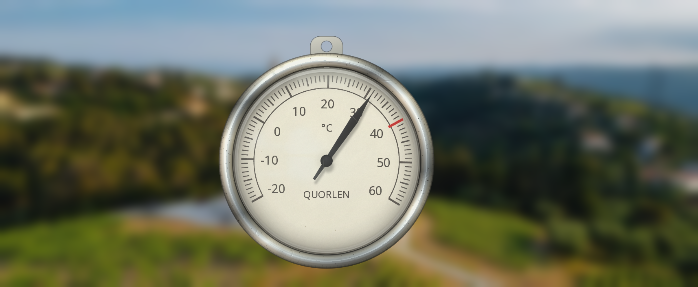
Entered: 31,°C
